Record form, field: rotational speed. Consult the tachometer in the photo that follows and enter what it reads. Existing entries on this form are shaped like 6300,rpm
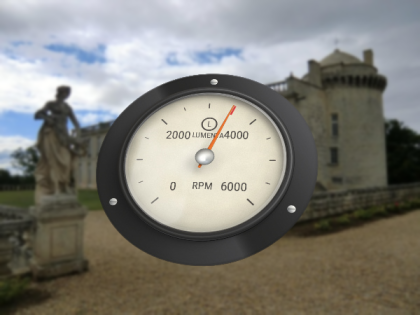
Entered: 3500,rpm
